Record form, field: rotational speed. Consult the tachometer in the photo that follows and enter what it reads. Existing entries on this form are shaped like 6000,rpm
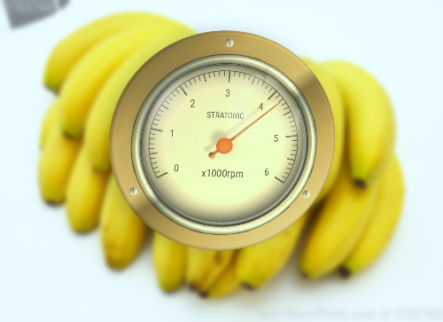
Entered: 4200,rpm
